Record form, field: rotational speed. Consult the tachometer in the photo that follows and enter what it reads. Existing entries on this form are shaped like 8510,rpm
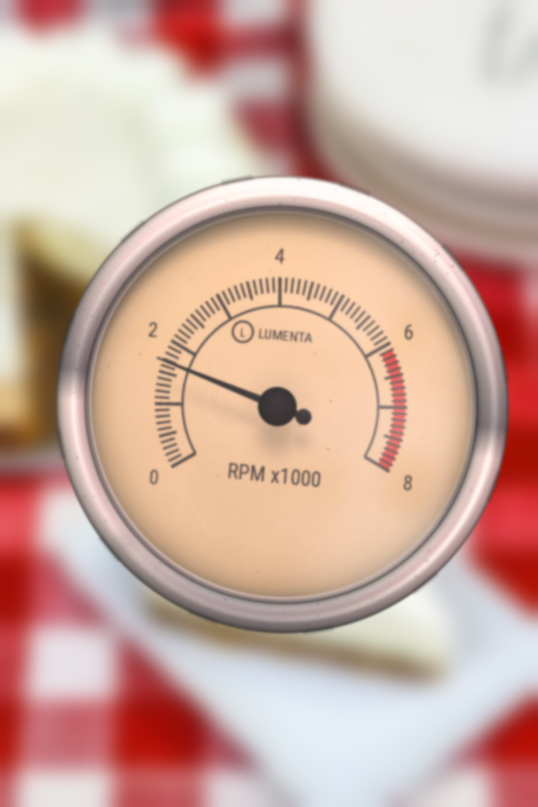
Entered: 1700,rpm
